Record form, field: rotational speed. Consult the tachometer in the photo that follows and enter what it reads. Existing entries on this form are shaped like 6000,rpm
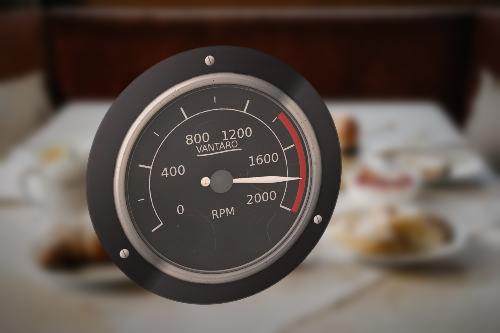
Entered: 1800,rpm
